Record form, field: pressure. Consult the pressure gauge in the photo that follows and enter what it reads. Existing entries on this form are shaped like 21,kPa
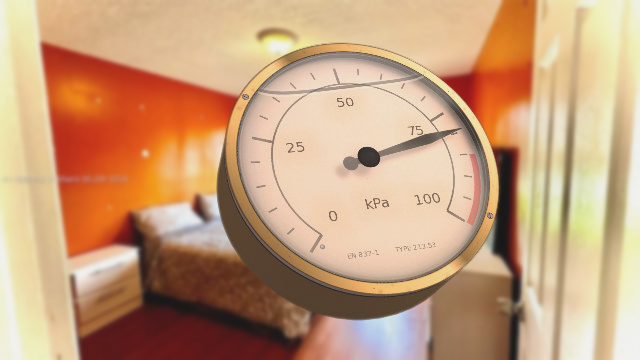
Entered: 80,kPa
